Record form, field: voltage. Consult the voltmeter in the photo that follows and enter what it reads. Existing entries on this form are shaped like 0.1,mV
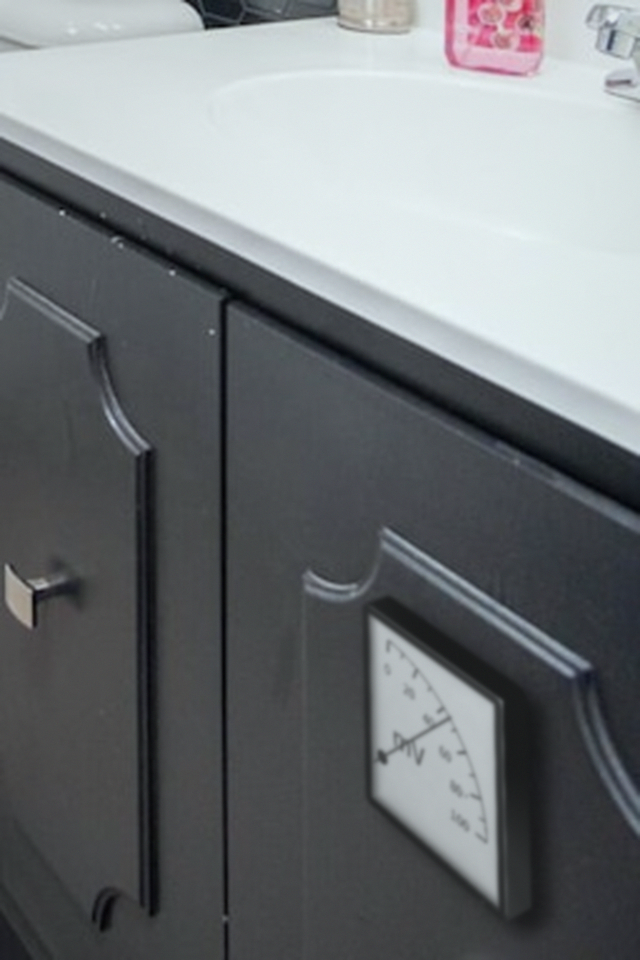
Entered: 45,mV
